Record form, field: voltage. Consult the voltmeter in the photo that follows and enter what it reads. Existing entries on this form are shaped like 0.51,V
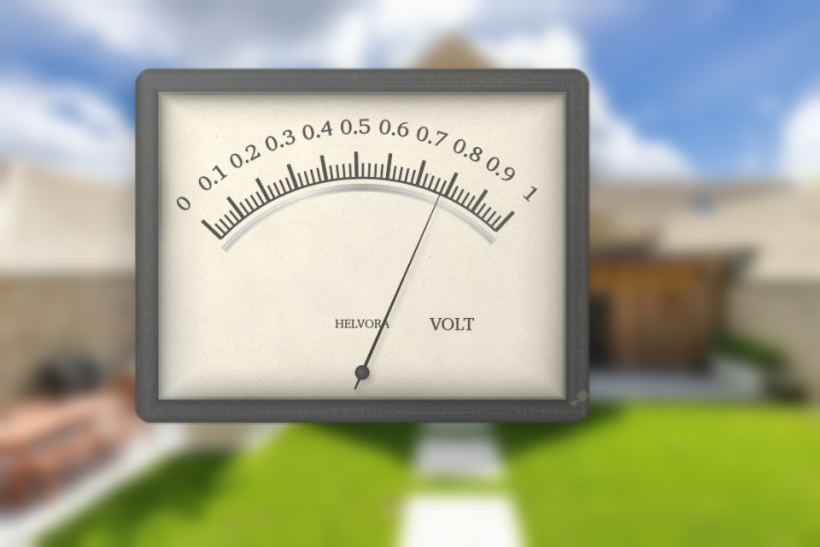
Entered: 0.78,V
